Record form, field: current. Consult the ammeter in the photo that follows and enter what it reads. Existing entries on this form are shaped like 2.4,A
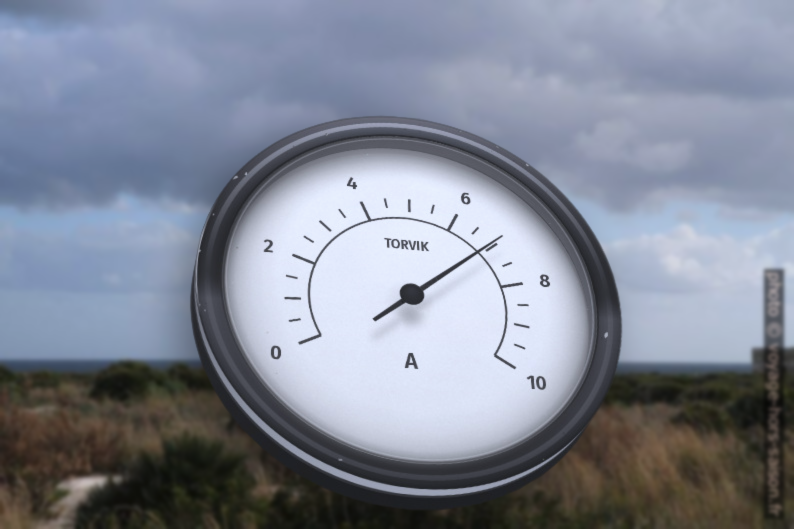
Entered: 7,A
